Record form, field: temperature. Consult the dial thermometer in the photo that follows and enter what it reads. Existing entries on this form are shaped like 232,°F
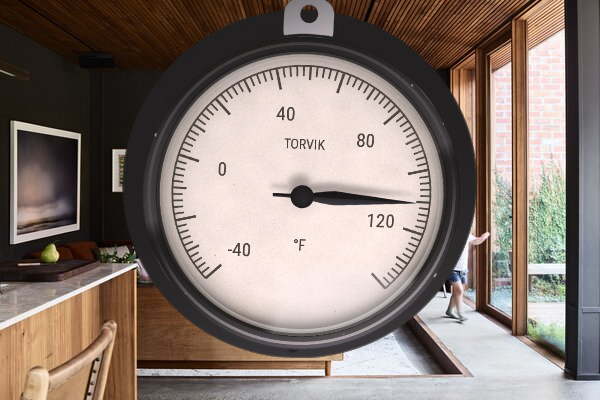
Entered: 110,°F
